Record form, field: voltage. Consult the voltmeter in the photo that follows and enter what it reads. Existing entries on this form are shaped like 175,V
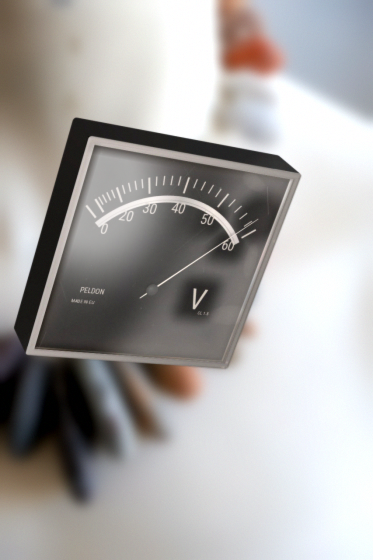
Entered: 58,V
